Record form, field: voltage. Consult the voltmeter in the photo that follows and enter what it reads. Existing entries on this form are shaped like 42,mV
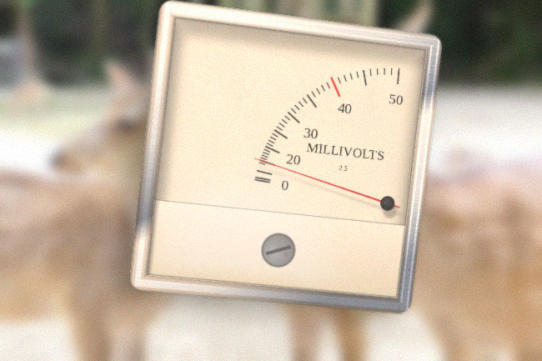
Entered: 15,mV
